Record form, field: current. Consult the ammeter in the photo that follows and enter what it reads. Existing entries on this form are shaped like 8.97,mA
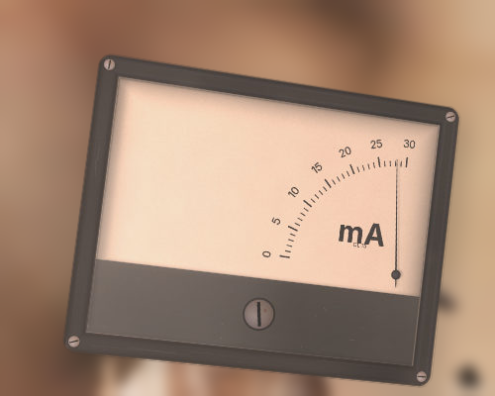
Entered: 28,mA
